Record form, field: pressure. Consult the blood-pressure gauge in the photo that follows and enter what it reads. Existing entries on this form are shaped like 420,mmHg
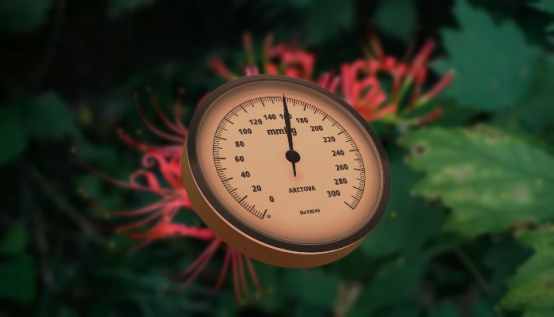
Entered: 160,mmHg
